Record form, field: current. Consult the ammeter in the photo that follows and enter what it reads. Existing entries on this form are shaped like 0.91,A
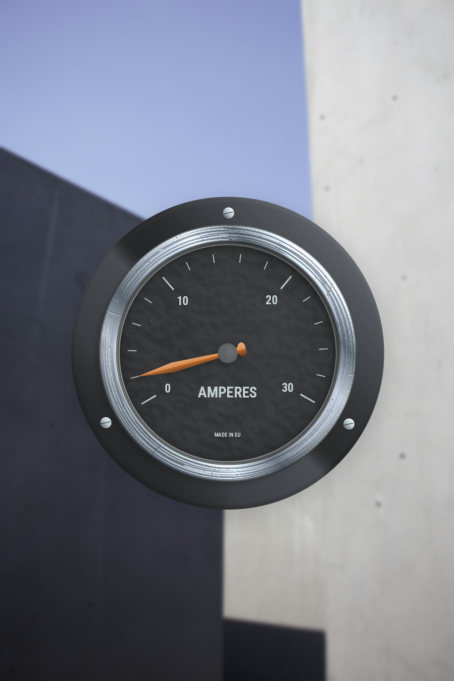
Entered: 2,A
